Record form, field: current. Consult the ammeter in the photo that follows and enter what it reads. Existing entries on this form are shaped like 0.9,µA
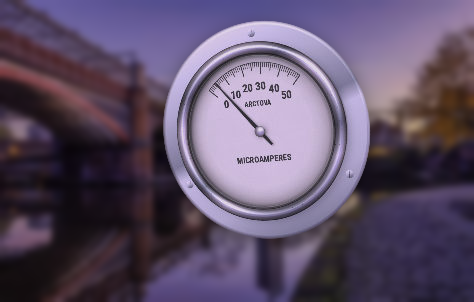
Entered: 5,µA
